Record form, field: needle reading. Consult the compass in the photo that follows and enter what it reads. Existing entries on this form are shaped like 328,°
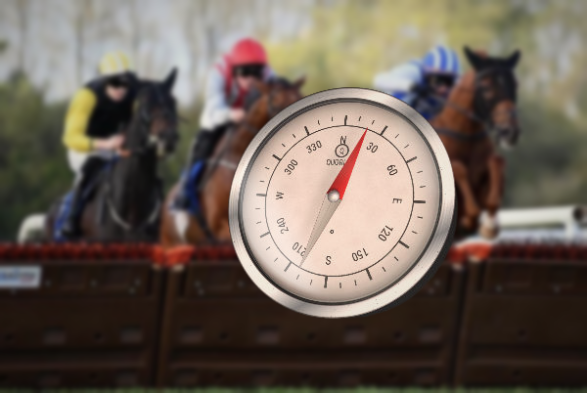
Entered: 20,°
